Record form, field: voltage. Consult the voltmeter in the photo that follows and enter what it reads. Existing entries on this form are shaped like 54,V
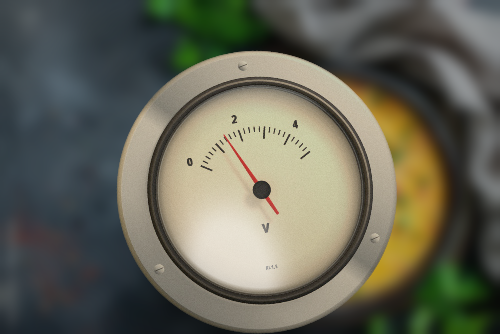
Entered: 1.4,V
